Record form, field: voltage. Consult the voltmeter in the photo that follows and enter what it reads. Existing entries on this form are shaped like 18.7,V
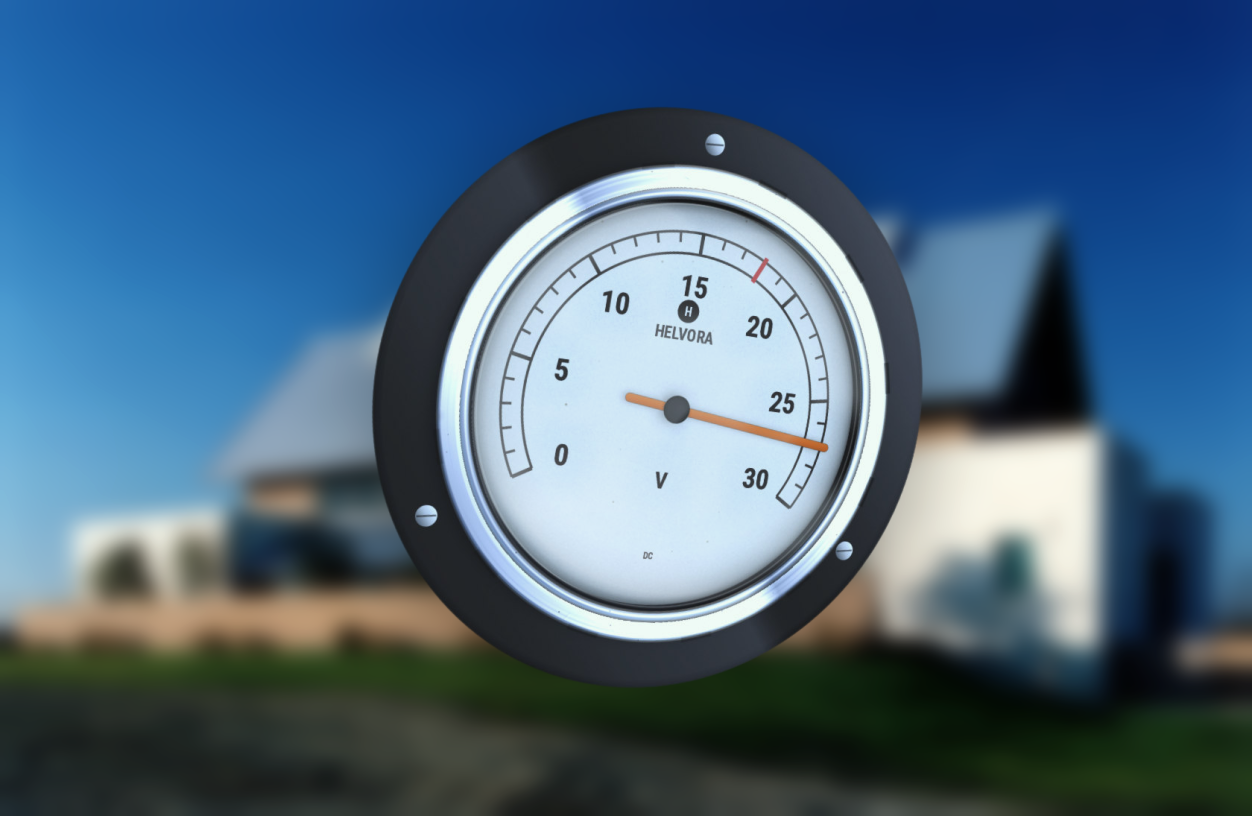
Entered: 27,V
